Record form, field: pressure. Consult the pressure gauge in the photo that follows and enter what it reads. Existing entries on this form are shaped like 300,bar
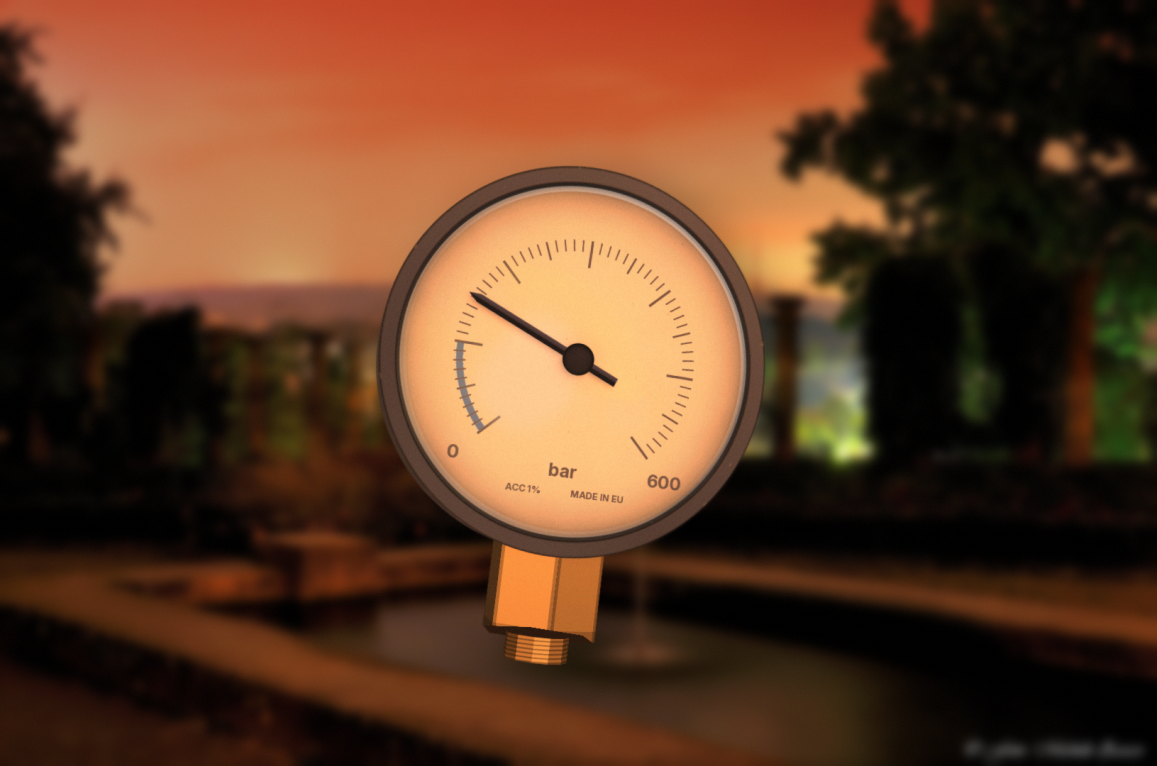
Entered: 150,bar
